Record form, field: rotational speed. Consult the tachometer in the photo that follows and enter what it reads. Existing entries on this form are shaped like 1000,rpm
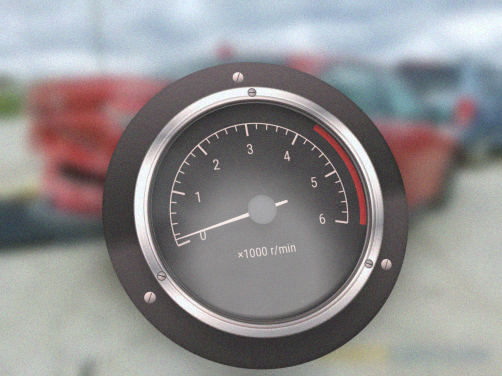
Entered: 100,rpm
